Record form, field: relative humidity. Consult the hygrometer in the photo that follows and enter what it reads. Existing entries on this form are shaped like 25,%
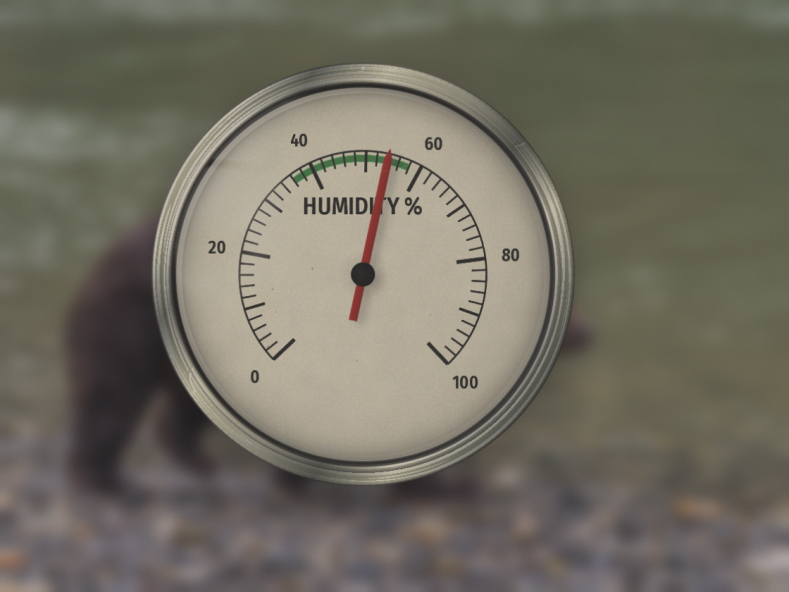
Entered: 54,%
